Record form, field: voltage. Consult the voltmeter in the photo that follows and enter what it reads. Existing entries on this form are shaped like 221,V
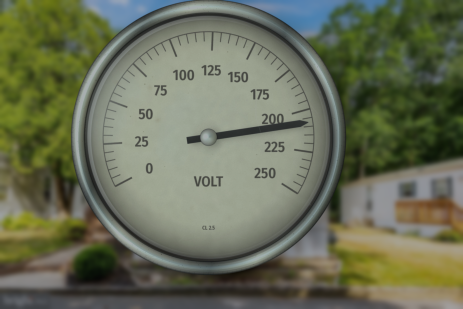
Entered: 207.5,V
